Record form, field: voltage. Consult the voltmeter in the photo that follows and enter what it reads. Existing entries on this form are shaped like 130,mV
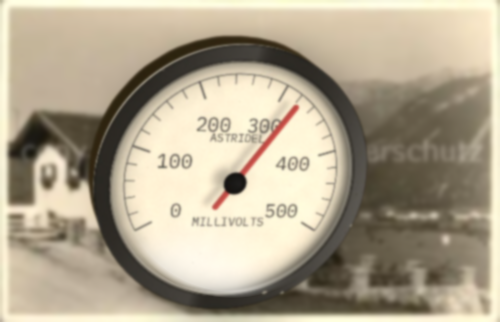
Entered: 320,mV
